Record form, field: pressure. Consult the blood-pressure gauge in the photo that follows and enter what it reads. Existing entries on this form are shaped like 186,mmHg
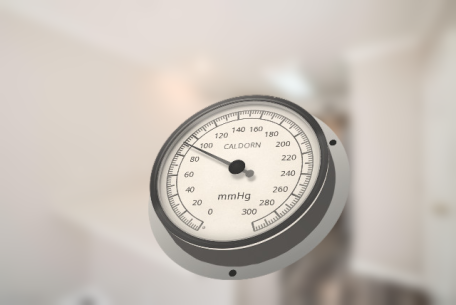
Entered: 90,mmHg
